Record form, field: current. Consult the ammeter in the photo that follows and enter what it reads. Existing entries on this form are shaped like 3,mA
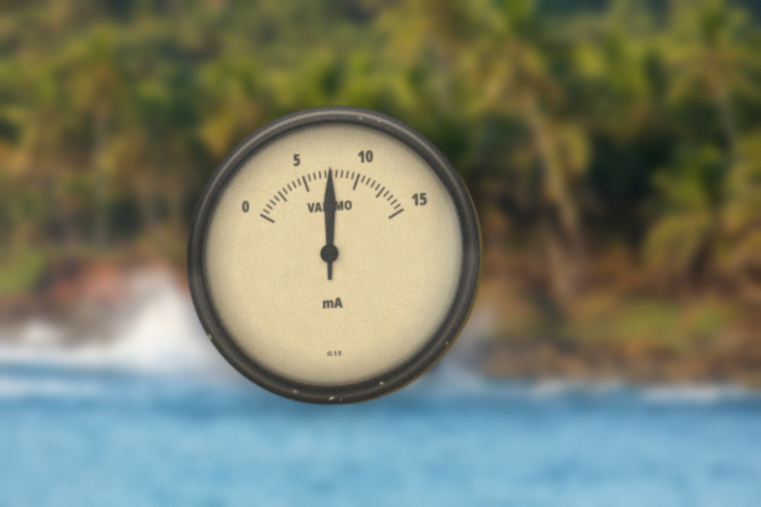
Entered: 7.5,mA
